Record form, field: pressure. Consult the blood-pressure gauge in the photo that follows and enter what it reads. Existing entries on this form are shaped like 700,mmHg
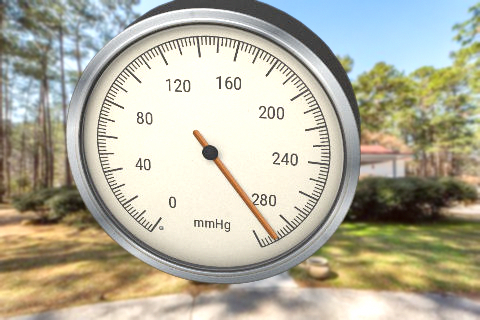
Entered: 290,mmHg
